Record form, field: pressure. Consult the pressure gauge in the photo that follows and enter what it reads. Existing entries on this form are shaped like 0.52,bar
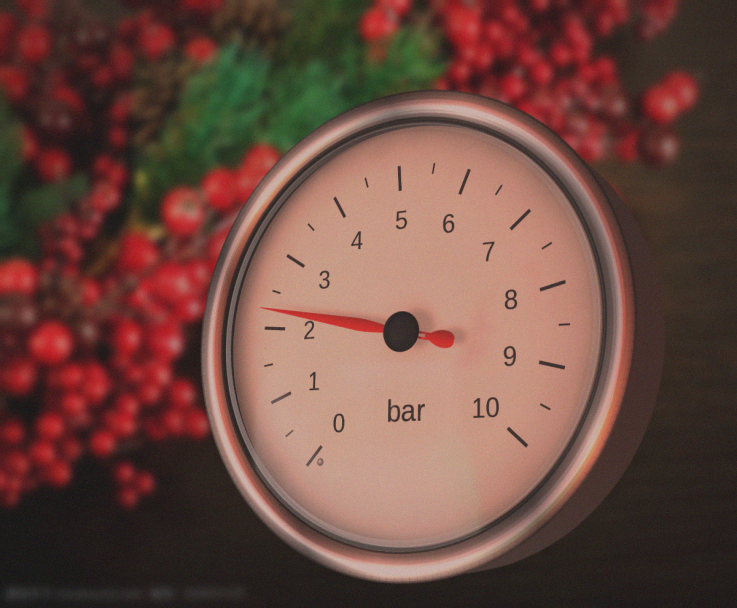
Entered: 2.25,bar
